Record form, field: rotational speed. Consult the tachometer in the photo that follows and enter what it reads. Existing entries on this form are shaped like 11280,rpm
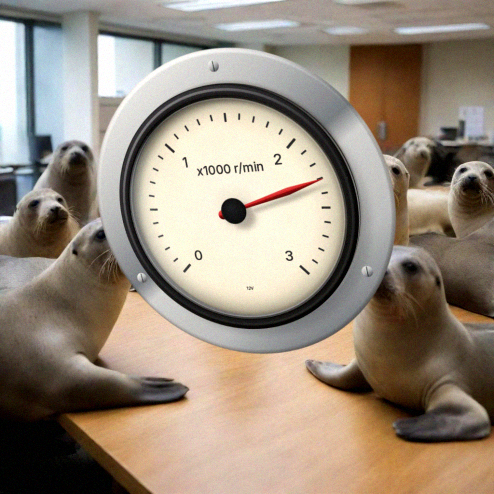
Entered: 2300,rpm
